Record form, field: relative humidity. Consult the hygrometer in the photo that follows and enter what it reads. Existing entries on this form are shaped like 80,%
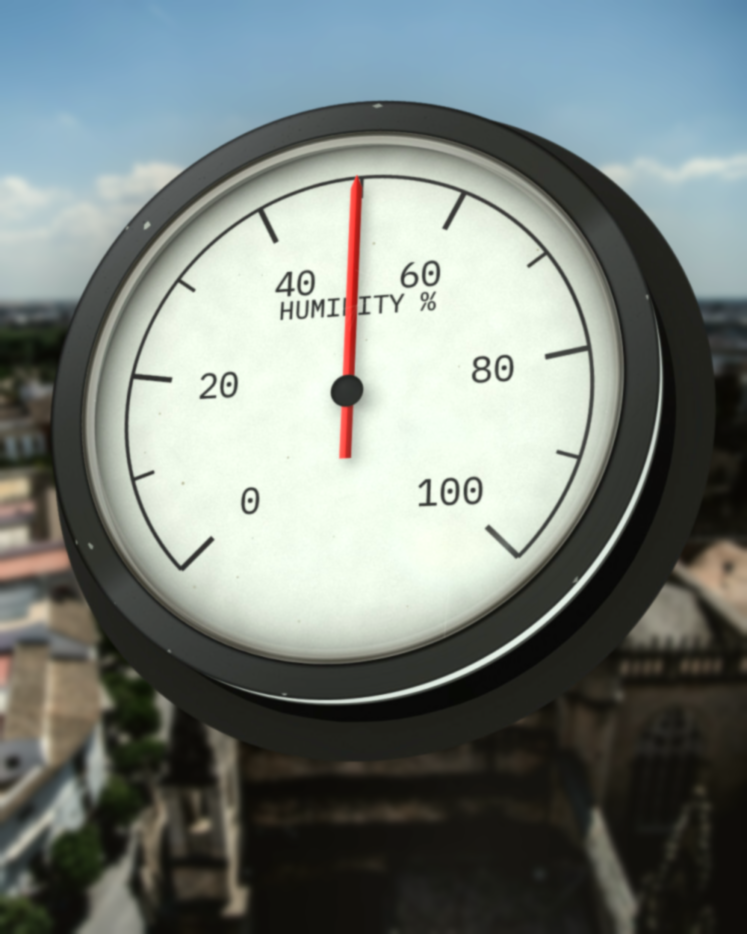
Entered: 50,%
